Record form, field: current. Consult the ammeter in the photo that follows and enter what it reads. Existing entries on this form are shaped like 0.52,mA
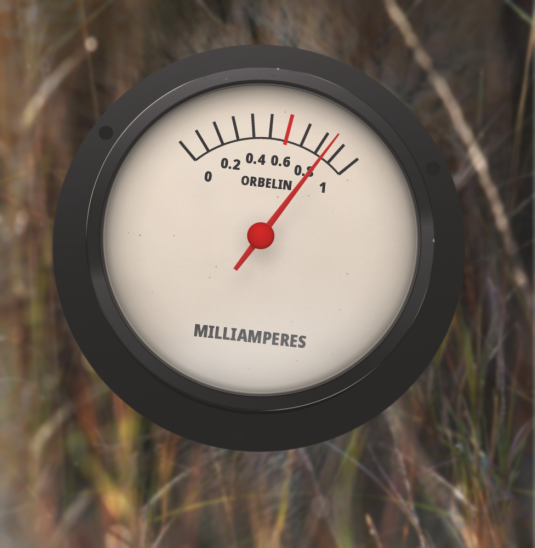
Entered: 0.85,mA
